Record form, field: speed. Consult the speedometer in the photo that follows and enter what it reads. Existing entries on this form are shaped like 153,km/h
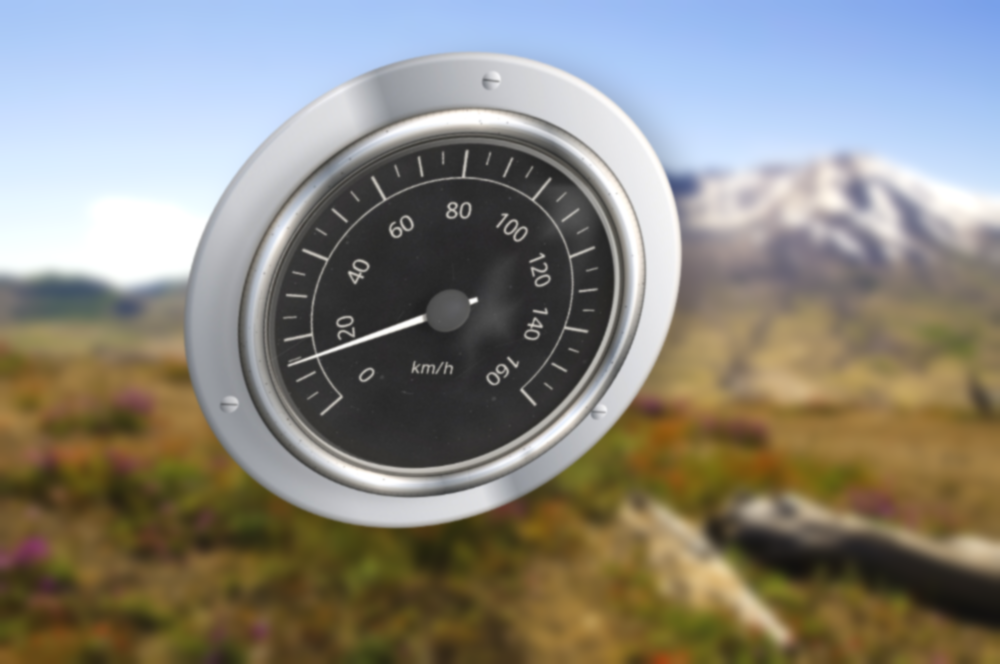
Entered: 15,km/h
